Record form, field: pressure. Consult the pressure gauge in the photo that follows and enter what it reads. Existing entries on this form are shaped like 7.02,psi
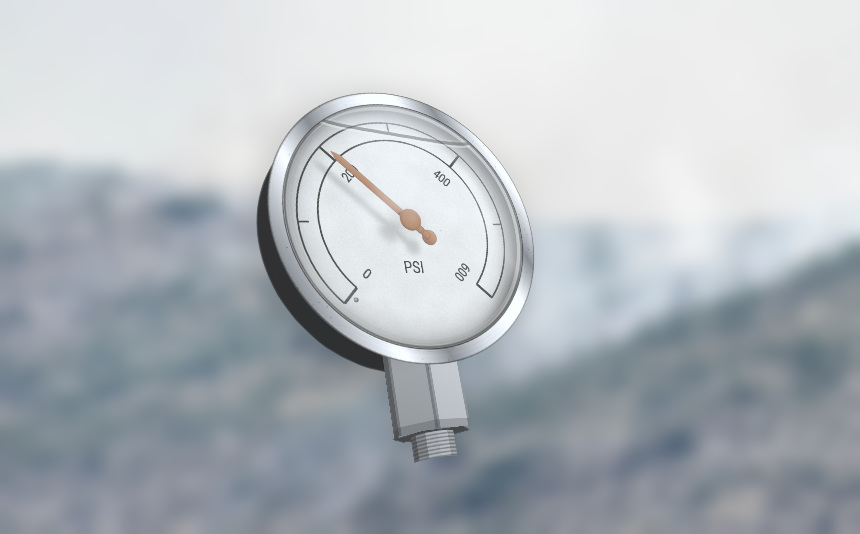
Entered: 200,psi
